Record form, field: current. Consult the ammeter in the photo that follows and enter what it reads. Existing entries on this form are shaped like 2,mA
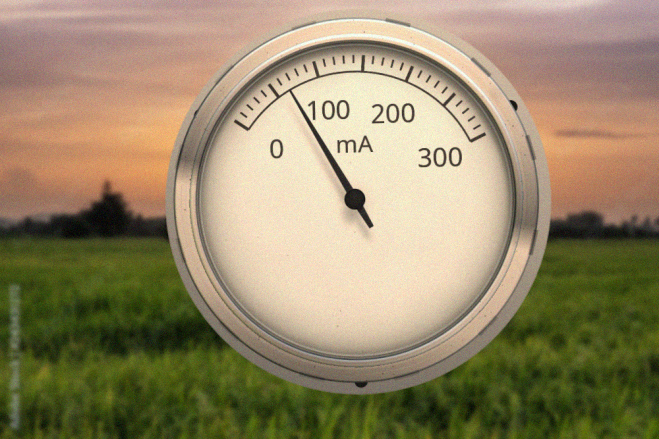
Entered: 65,mA
